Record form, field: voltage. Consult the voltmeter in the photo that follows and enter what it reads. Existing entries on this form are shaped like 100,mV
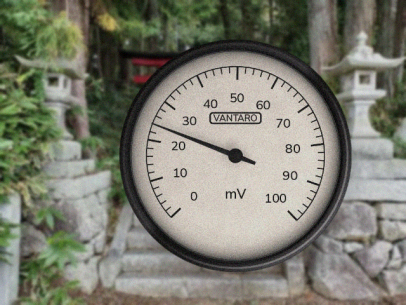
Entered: 24,mV
